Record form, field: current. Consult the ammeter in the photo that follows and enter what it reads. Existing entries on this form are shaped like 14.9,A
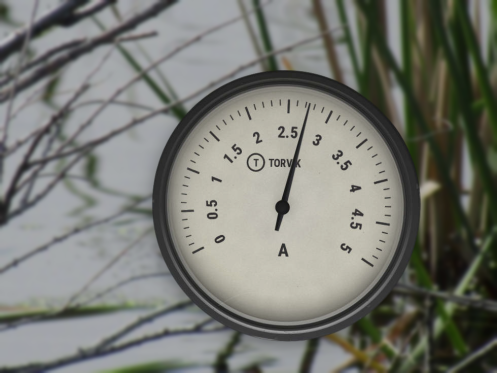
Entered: 2.75,A
